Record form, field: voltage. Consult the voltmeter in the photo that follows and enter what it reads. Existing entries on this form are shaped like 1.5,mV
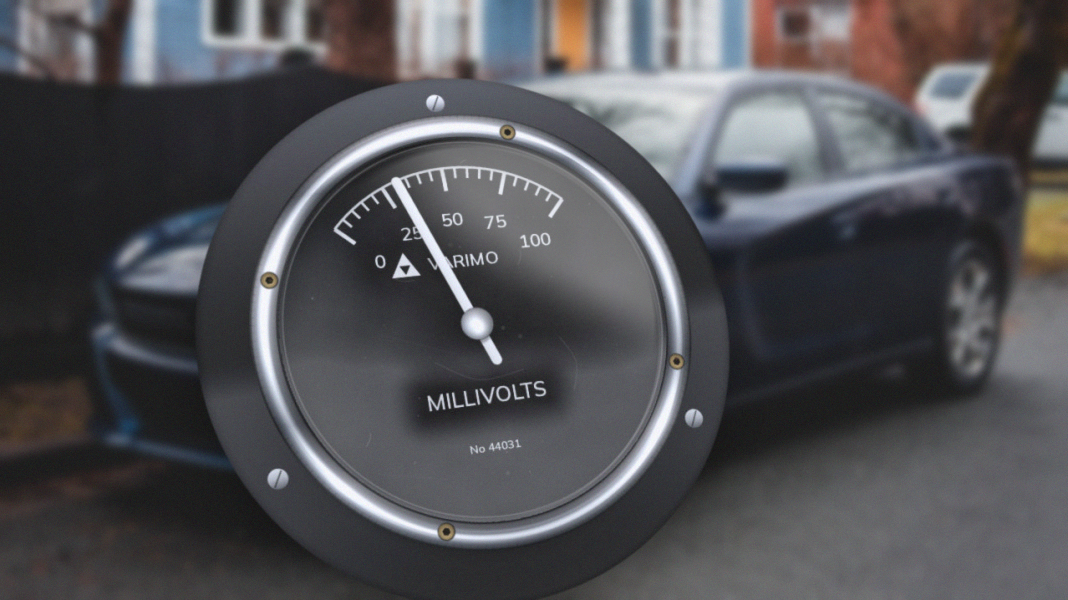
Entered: 30,mV
